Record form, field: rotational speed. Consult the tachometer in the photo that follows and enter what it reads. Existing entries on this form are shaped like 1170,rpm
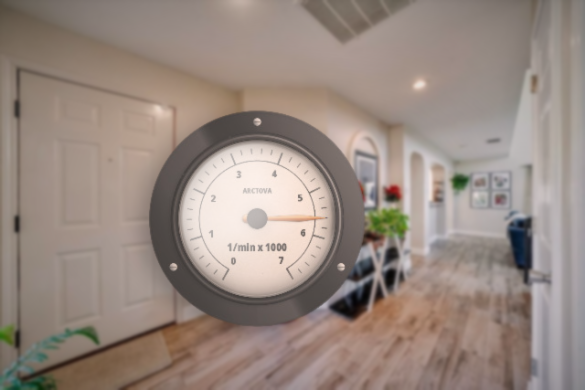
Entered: 5600,rpm
